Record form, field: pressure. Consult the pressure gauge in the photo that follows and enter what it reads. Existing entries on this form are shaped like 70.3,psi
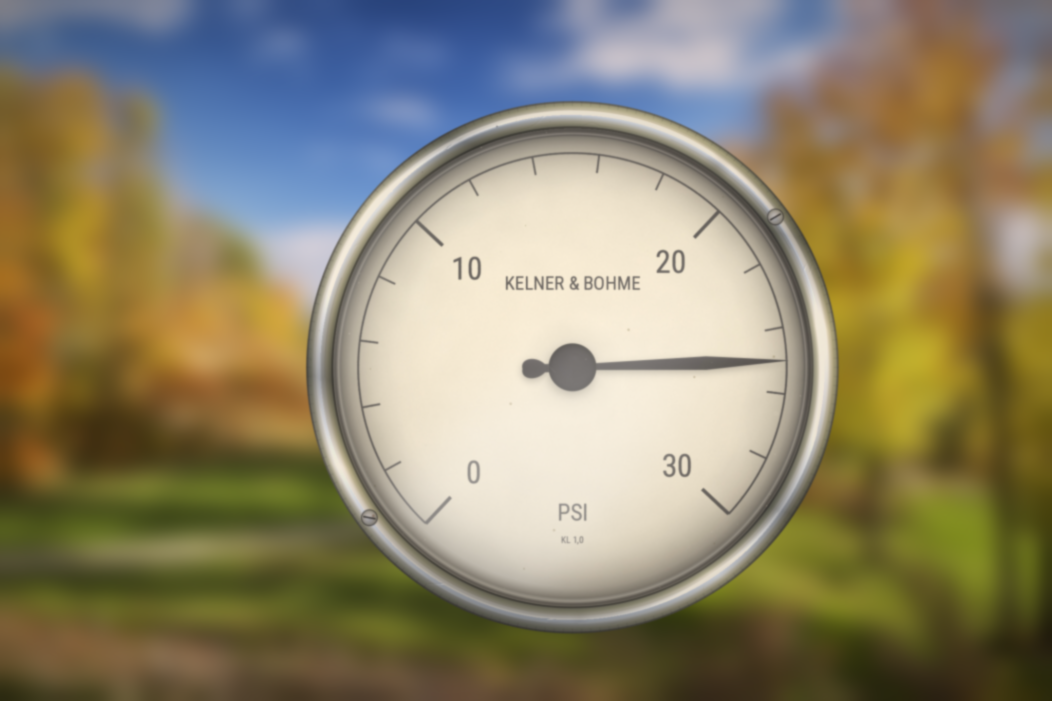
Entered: 25,psi
